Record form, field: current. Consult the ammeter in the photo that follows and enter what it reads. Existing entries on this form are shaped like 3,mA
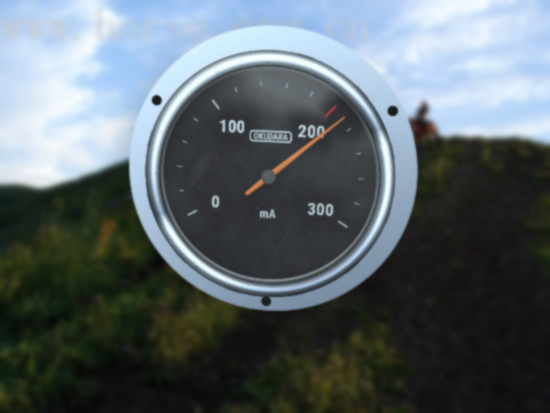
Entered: 210,mA
